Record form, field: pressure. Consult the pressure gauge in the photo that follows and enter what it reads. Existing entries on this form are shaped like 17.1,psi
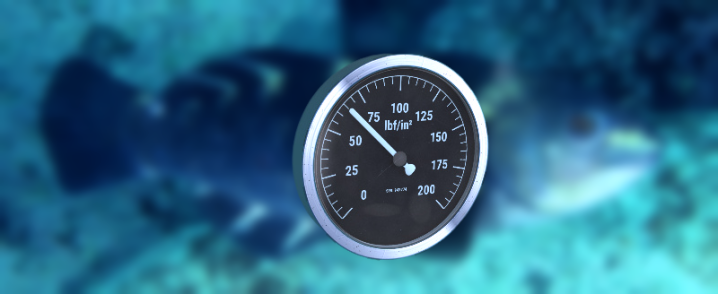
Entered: 65,psi
